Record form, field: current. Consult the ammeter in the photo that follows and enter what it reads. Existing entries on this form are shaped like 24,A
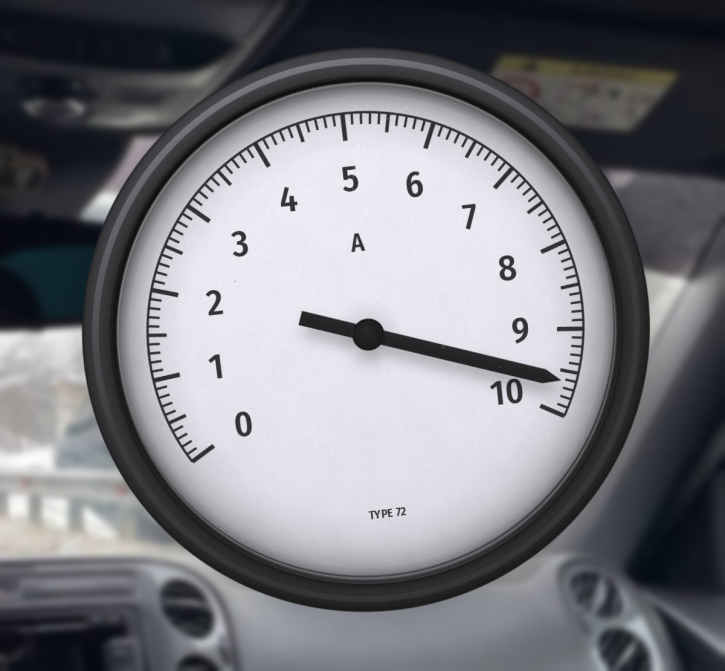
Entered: 9.6,A
